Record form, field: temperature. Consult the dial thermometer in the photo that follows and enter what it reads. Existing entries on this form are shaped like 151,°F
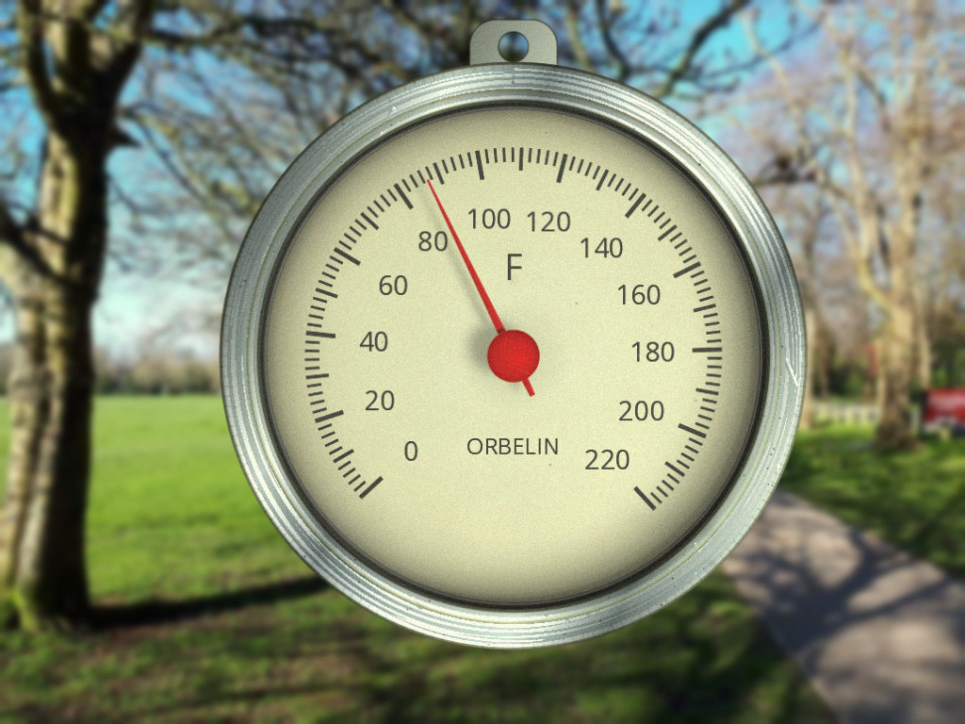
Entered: 87,°F
